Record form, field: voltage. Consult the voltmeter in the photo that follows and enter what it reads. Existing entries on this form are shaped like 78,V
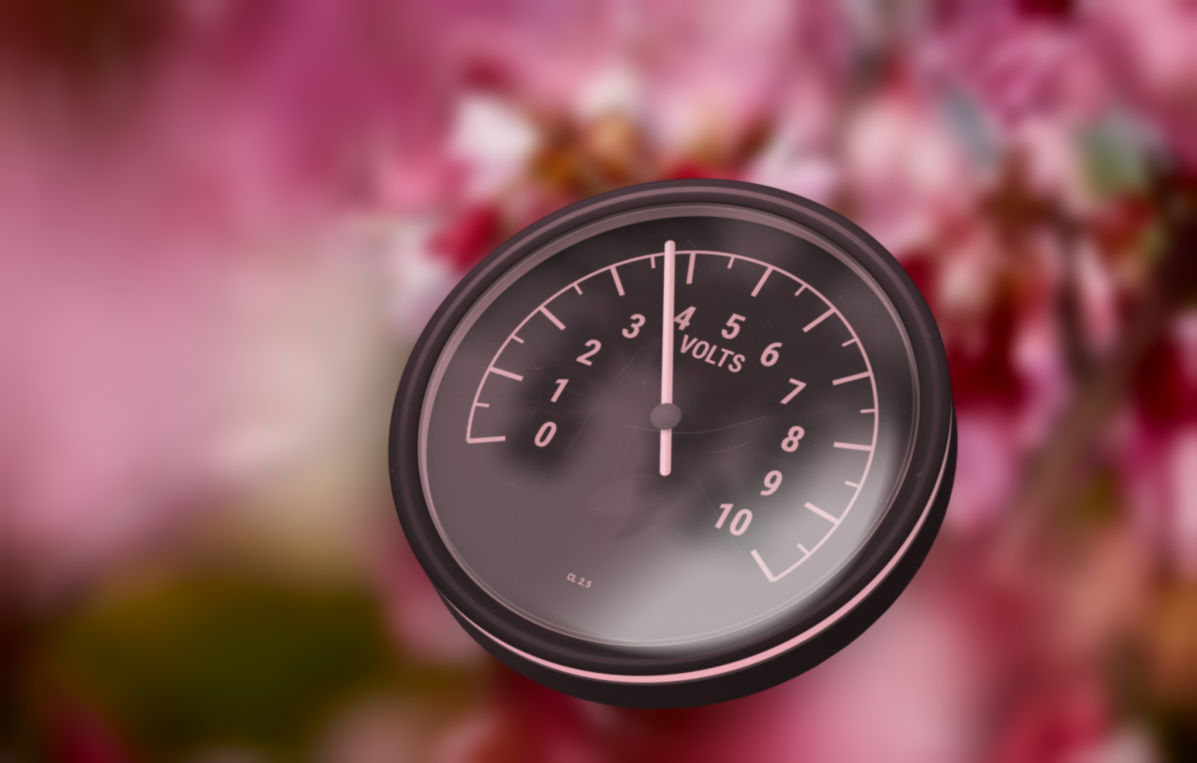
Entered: 3.75,V
